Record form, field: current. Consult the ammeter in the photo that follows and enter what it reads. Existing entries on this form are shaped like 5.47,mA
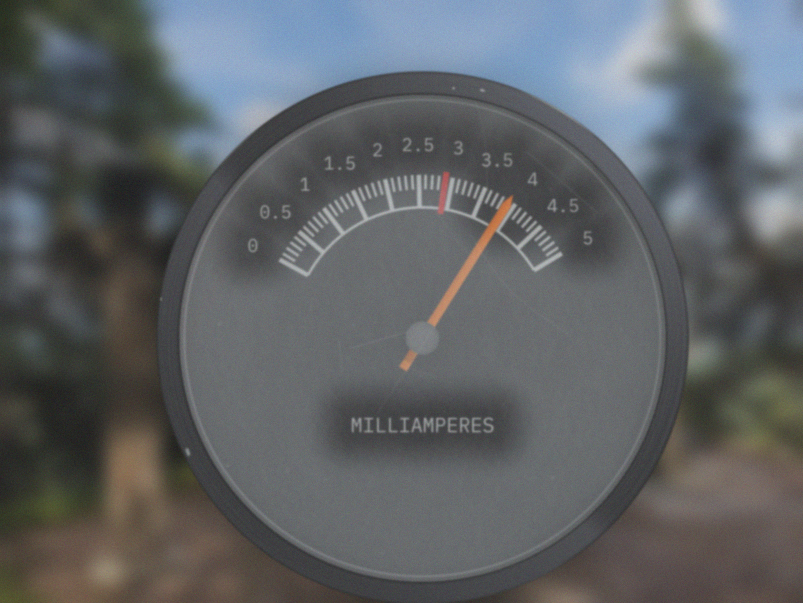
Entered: 3.9,mA
